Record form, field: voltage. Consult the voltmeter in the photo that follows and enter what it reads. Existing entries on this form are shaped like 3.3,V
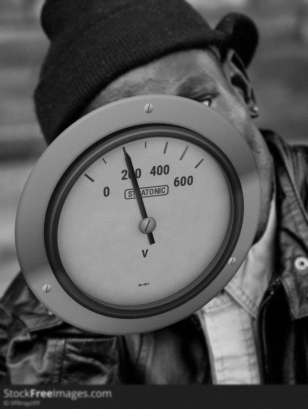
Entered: 200,V
